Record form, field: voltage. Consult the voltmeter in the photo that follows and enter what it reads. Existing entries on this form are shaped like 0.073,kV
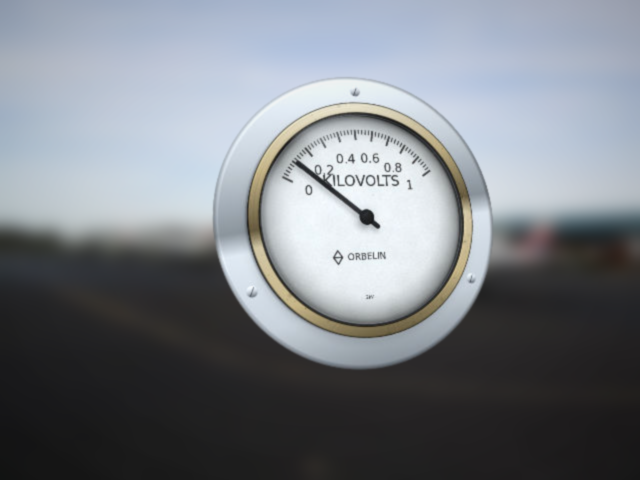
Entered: 0.1,kV
